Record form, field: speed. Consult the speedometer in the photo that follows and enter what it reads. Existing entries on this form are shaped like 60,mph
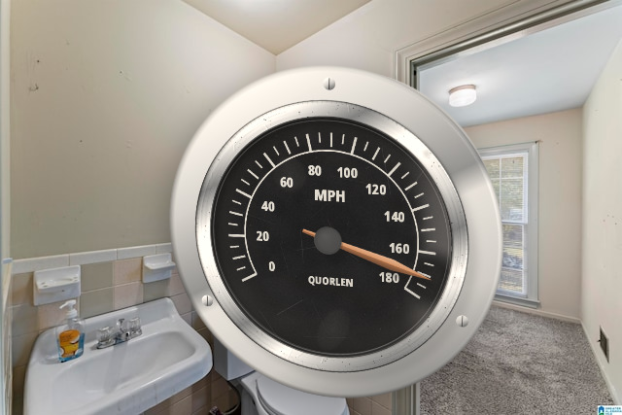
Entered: 170,mph
